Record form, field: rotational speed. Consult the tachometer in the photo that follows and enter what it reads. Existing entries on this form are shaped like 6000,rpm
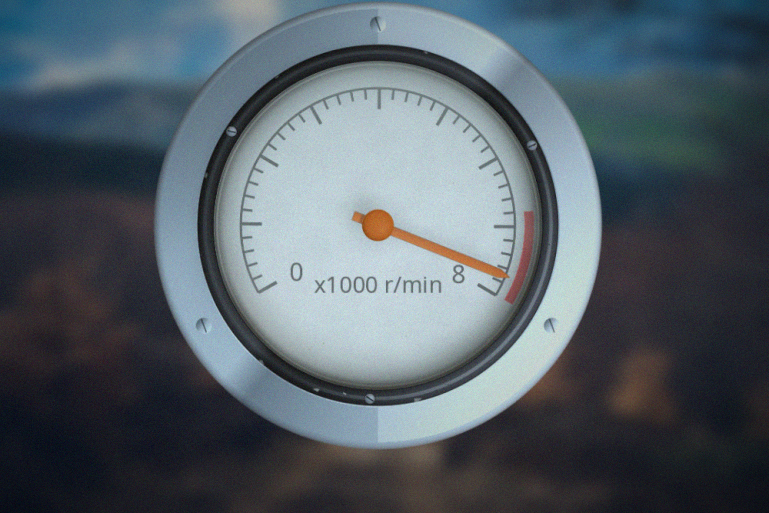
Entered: 7700,rpm
